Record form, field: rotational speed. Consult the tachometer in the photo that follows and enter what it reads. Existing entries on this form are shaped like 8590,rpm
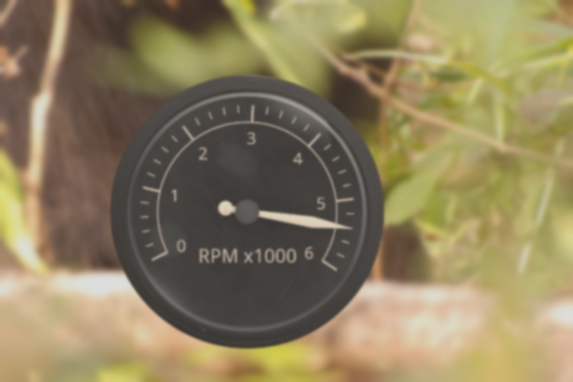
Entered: 5400,rpm
